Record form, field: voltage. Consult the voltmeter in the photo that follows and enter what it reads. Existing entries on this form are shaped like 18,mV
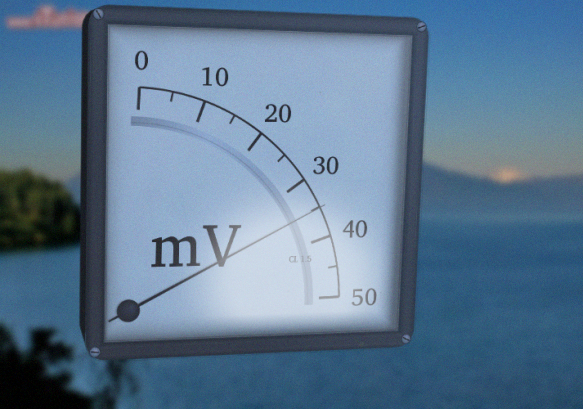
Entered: 35,mV
